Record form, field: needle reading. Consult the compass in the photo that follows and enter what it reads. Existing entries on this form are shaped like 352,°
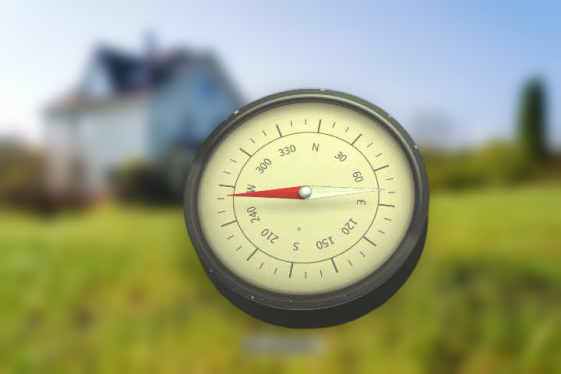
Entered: 260,°
